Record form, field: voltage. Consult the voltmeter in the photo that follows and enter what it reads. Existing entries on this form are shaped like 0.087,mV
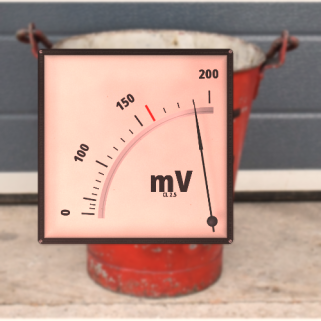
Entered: 190,mV
